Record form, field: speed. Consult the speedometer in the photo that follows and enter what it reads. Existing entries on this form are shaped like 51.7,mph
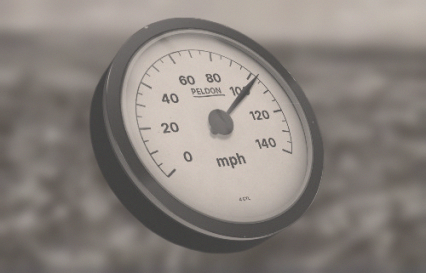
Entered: 102.5,mph
